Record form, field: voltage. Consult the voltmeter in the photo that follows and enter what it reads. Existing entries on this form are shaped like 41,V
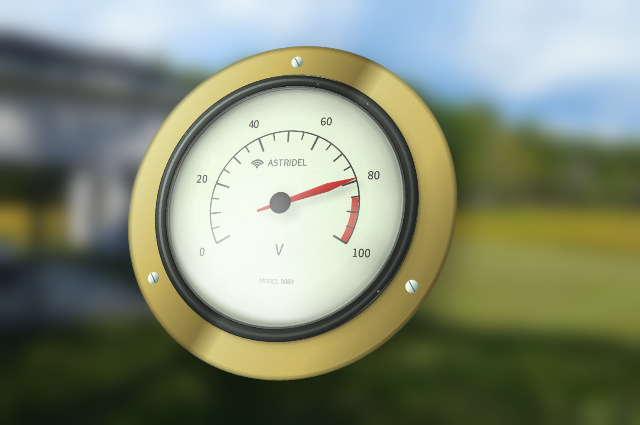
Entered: 80,V
